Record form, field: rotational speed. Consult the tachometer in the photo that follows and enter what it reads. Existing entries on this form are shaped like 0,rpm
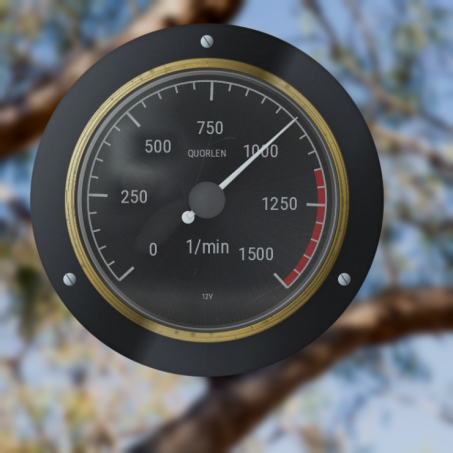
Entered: 1000,rpm
